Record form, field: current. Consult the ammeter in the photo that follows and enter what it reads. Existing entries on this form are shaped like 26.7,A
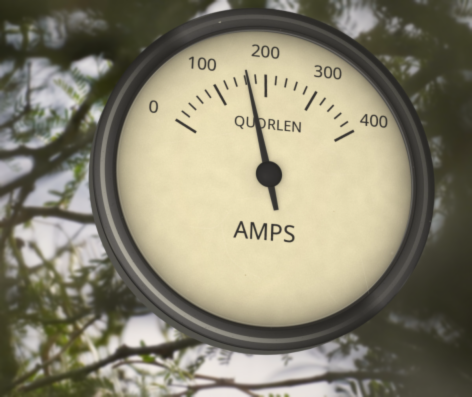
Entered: 160,A
